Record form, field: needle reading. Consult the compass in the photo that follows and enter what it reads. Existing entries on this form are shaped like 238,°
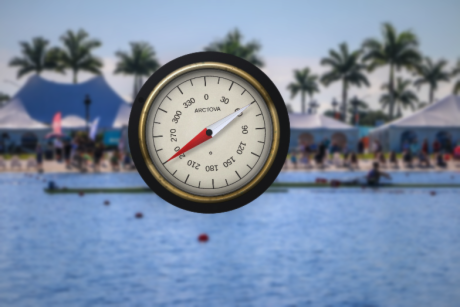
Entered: 240,°
